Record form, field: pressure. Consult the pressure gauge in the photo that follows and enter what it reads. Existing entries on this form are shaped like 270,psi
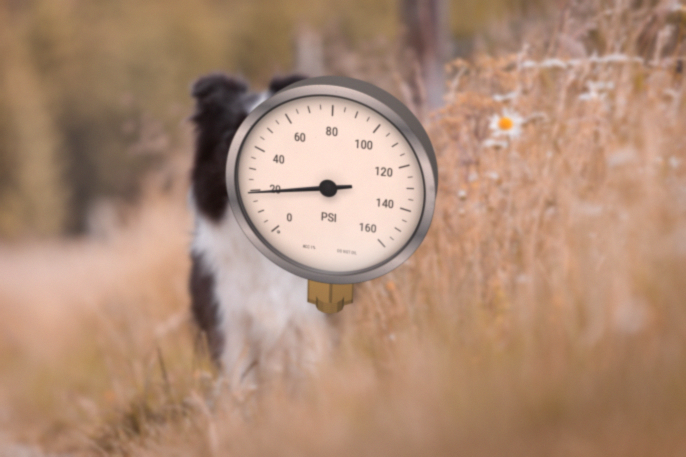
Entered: 20,psi
